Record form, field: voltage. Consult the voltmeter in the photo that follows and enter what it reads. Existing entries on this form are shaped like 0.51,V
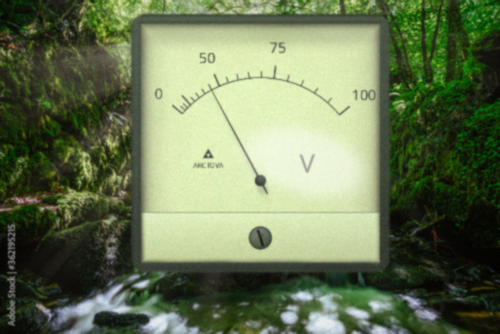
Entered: 45,V
